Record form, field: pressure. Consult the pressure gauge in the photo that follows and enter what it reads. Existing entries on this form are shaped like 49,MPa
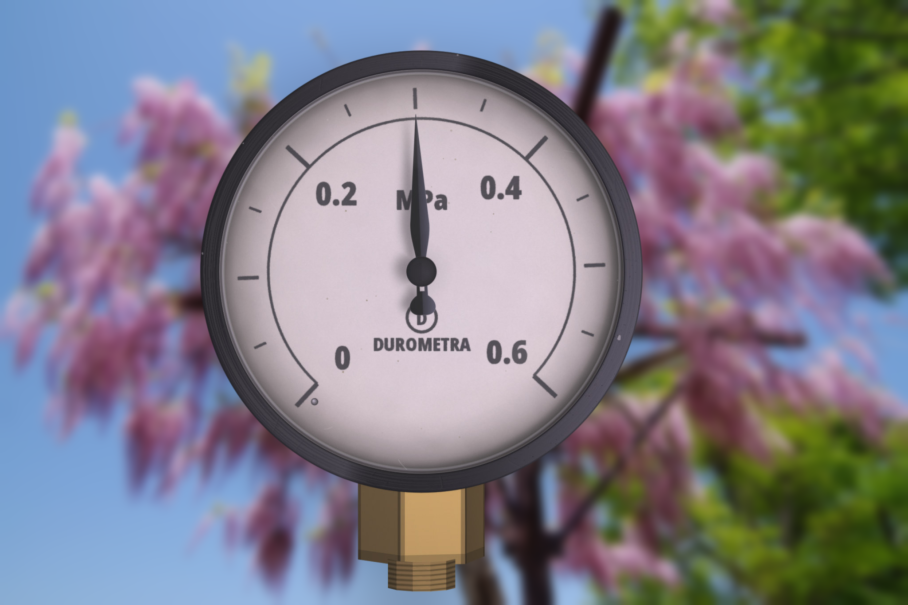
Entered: 0.3,MPa
